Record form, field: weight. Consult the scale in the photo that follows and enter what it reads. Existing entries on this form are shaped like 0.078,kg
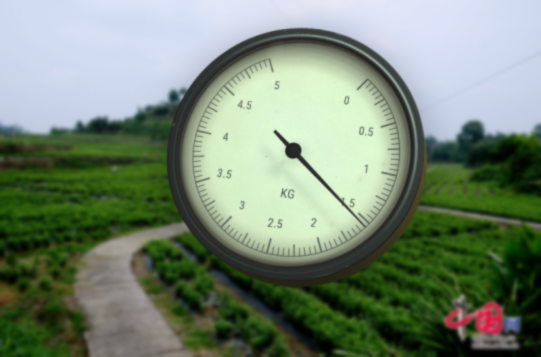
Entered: 1.55,kg
